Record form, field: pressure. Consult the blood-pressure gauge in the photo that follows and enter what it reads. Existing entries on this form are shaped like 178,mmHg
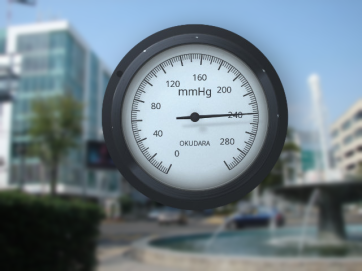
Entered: 240,mmHg
